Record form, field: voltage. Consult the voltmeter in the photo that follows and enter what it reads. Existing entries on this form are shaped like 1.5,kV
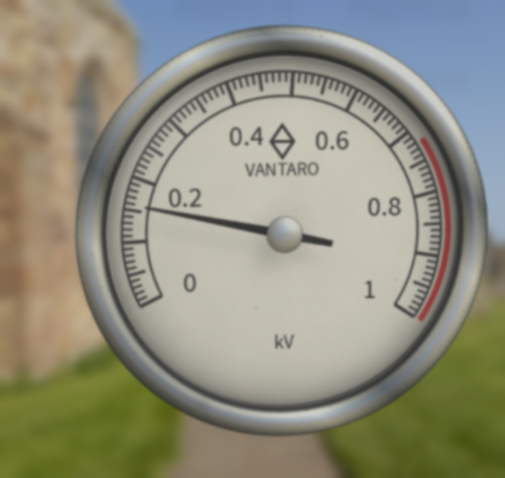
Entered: 0.16,kV
